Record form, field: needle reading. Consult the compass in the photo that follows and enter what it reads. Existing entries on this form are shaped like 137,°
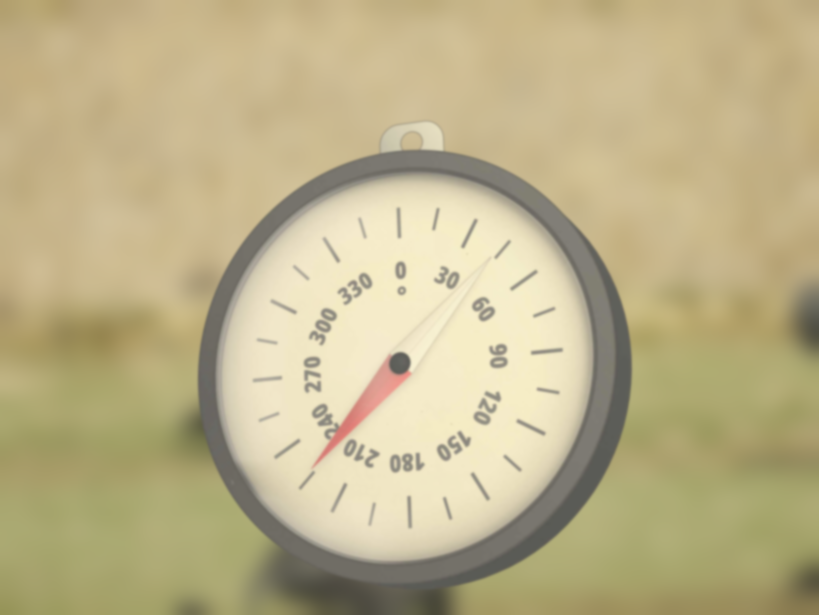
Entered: 225,°
